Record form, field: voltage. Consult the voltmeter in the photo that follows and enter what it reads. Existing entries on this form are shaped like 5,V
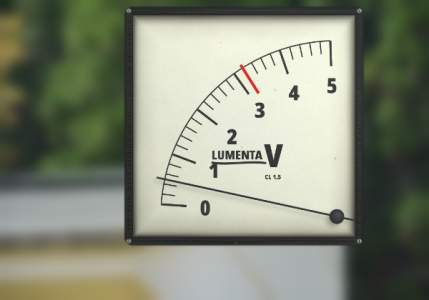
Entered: 0.5,V
